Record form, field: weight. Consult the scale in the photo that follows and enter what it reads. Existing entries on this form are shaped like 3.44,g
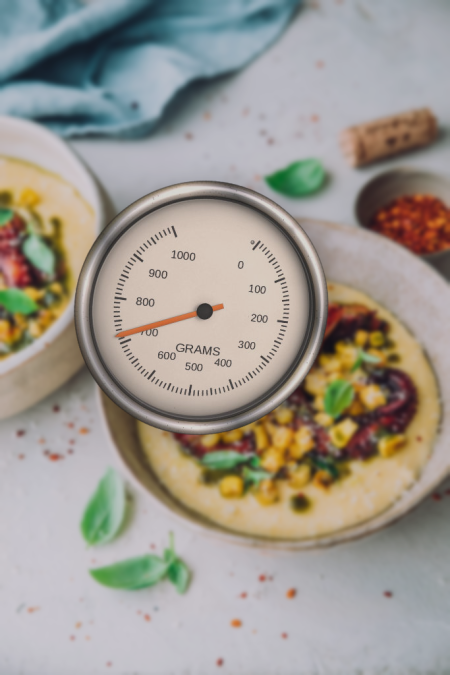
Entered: 720,g
